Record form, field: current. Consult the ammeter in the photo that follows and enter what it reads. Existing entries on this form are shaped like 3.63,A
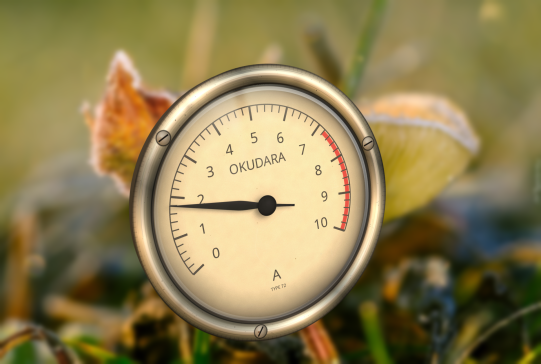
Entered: 1.8,A
